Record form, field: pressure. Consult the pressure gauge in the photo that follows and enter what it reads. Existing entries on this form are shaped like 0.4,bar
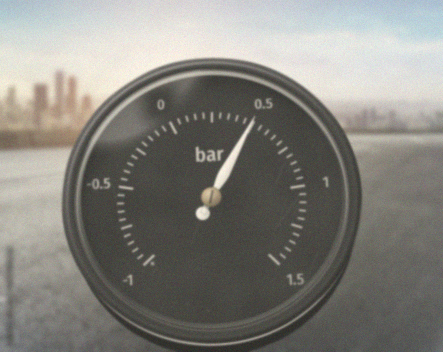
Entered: 0.5,bar
